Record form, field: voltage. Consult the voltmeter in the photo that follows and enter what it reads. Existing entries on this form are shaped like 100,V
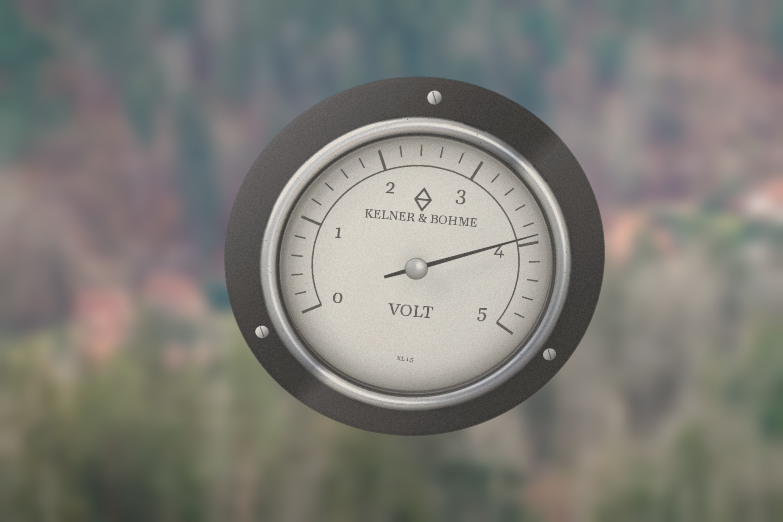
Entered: 3.9,V
